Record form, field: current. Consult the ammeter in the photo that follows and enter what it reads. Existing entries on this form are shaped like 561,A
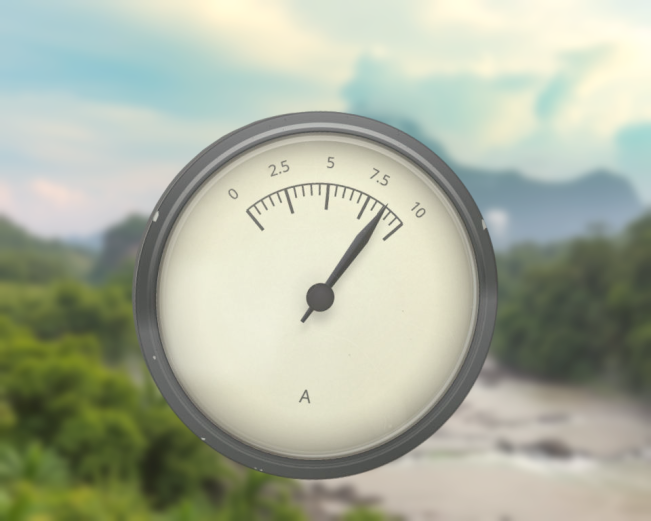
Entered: 8.5,A
